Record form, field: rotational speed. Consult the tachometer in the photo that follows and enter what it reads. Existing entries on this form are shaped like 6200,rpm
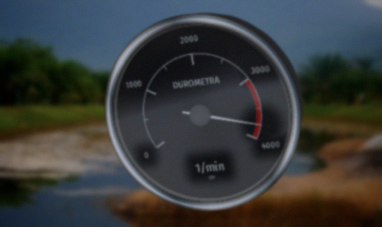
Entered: 3750,rpm
